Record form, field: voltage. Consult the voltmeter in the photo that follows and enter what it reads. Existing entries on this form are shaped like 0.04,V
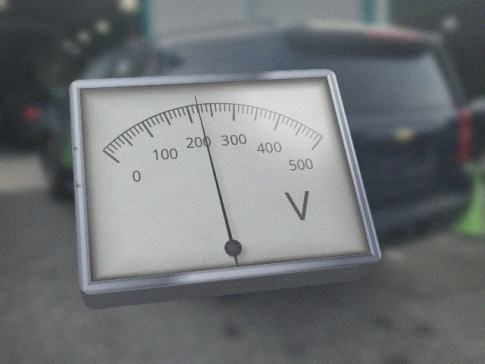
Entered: 220,V
